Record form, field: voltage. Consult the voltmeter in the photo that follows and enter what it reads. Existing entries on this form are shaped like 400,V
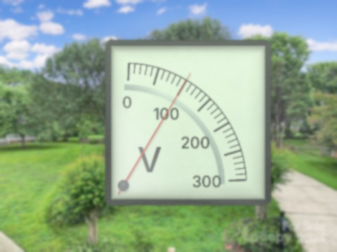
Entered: 100,V
